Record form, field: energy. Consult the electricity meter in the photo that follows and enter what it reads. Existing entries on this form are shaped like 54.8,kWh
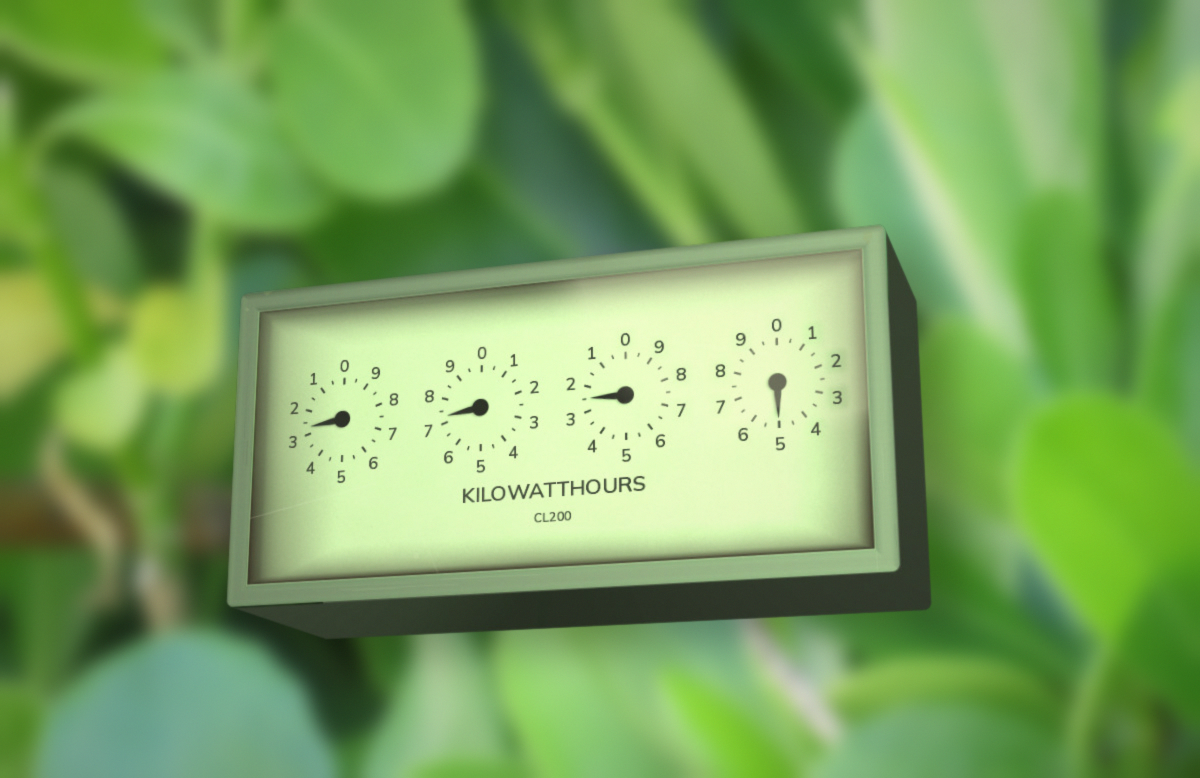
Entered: 2725,kWh
